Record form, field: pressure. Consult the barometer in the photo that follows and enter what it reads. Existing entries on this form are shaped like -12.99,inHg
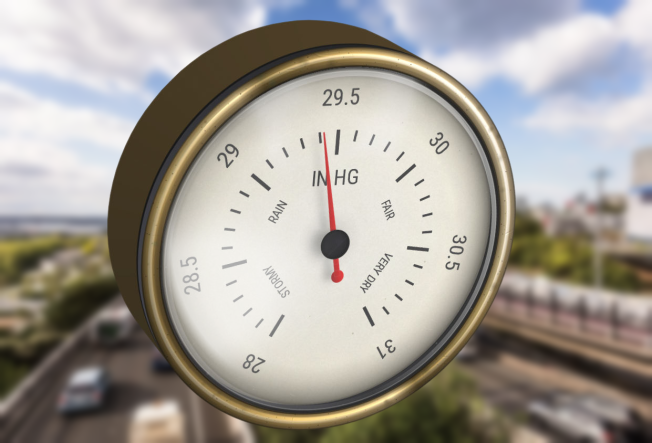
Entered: 29.4,inHg
